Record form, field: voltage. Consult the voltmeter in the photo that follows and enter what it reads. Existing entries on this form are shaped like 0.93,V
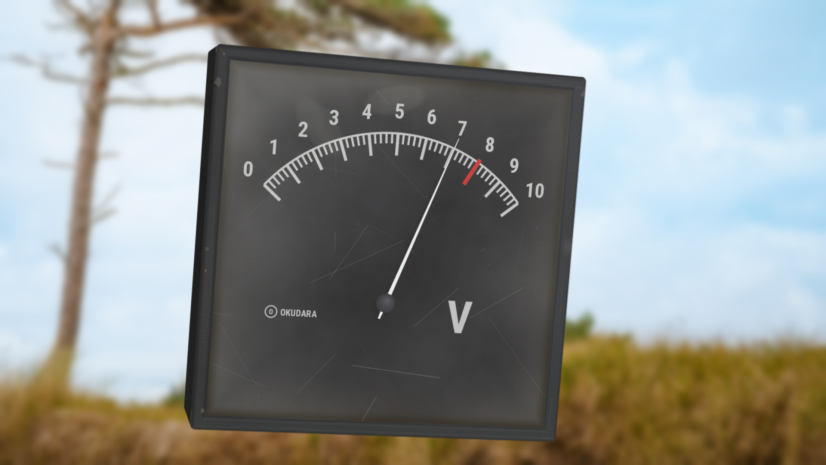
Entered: 7,V
